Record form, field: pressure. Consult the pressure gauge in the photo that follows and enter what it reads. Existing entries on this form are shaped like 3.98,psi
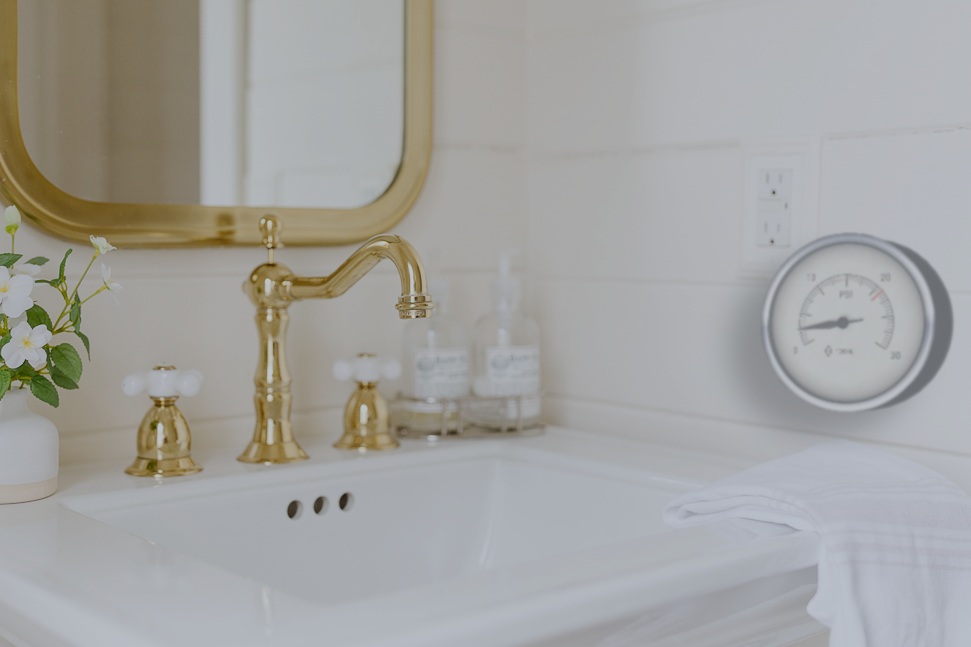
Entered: 2.5,psi
